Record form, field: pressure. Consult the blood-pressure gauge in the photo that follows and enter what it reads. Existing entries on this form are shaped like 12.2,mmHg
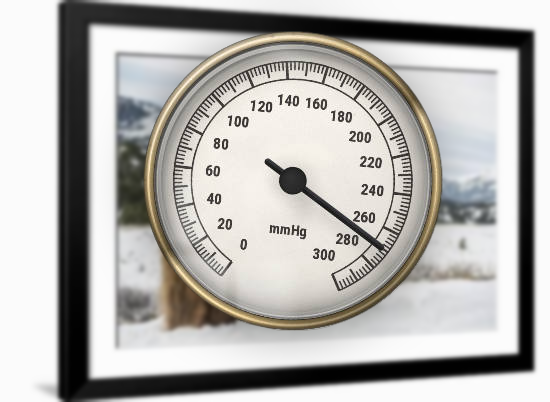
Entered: 270,mmHg
